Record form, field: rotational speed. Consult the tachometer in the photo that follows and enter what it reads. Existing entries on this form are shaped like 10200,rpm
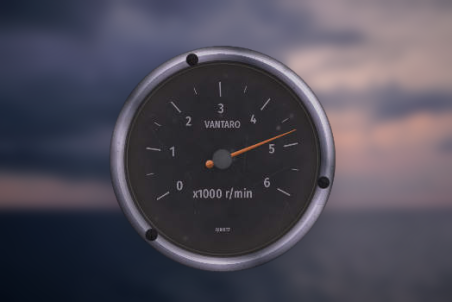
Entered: 4750,rpm
